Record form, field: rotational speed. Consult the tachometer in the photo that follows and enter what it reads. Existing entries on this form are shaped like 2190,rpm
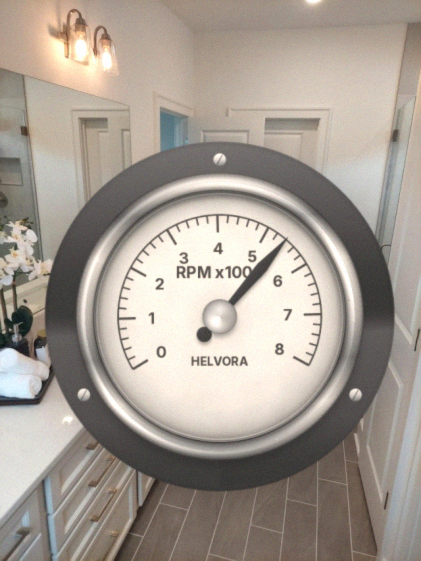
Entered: 5400,rpm
